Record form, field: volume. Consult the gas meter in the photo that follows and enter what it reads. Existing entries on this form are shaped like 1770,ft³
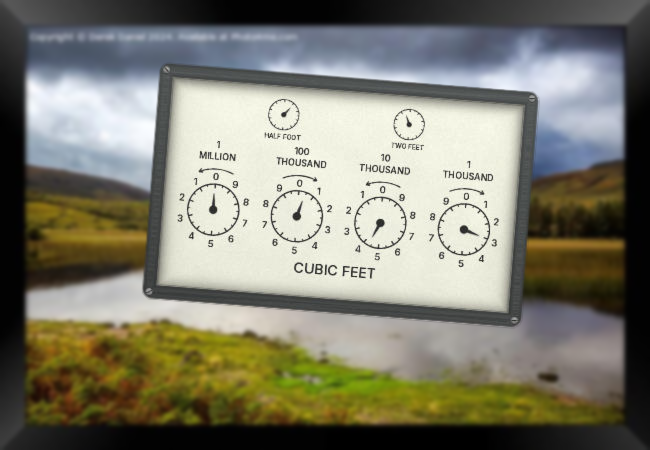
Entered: 4300,ft³
